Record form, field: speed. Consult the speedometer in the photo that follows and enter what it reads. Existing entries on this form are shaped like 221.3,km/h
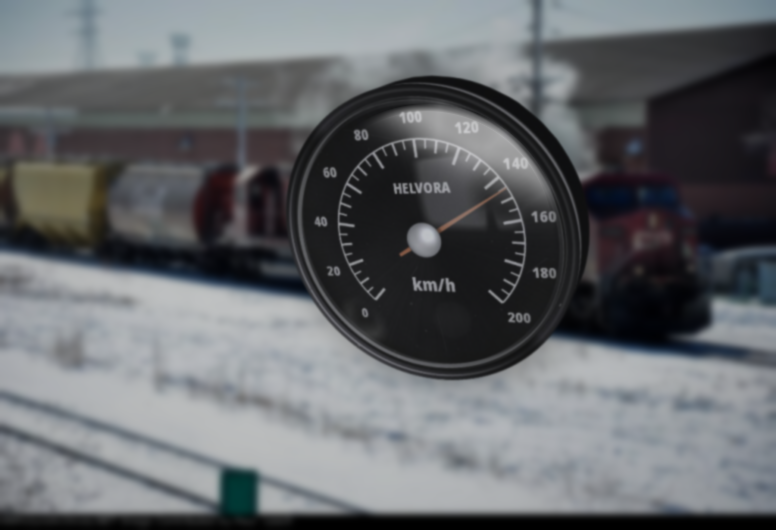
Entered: 145,km/h
